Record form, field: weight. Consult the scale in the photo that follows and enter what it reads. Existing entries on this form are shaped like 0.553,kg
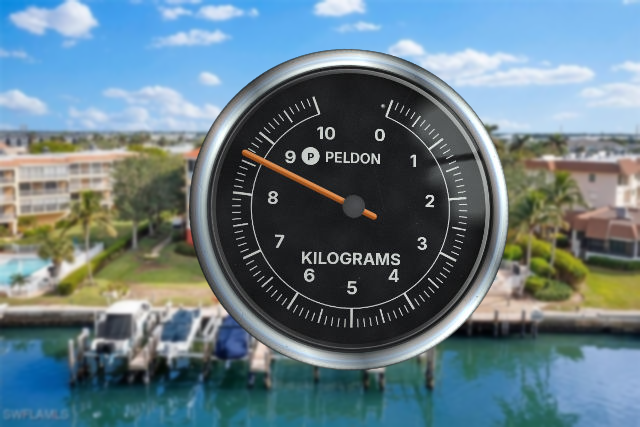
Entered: 8.6,kg
